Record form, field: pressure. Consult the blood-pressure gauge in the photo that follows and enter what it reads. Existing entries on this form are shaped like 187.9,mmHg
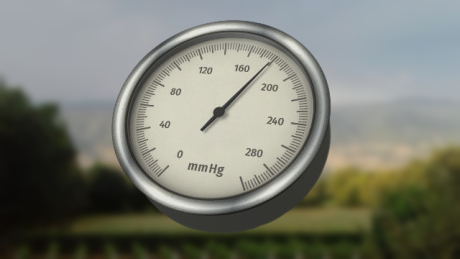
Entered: 180,mmHg
